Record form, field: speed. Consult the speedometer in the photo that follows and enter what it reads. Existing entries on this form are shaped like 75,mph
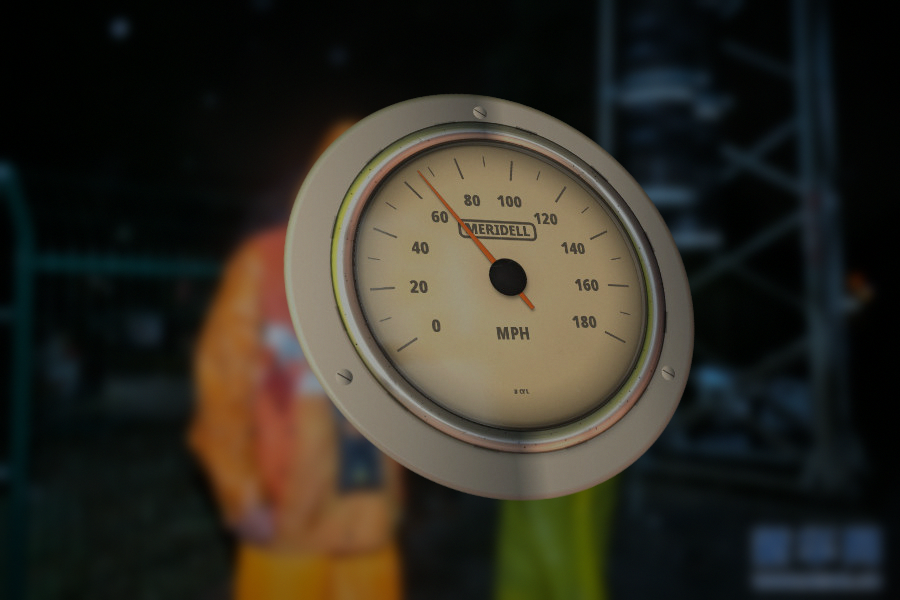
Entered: 65,mph
